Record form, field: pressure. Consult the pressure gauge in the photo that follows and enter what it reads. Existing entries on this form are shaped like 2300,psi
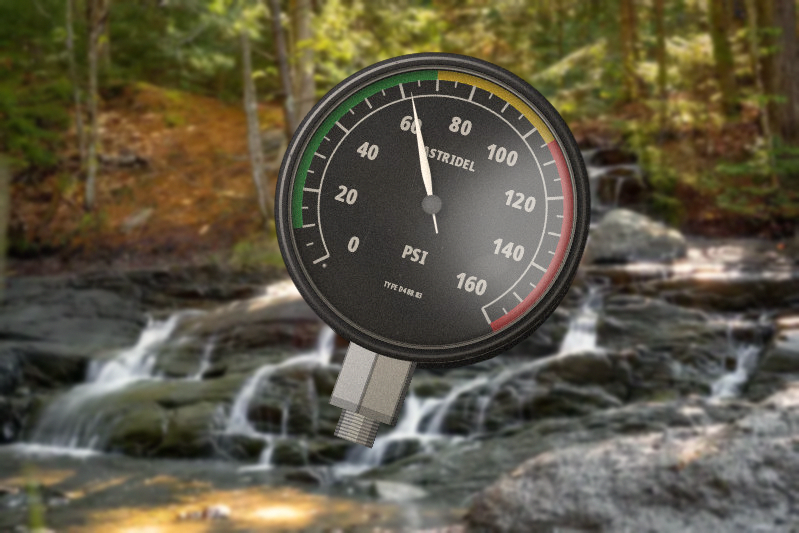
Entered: 62.5,psi
